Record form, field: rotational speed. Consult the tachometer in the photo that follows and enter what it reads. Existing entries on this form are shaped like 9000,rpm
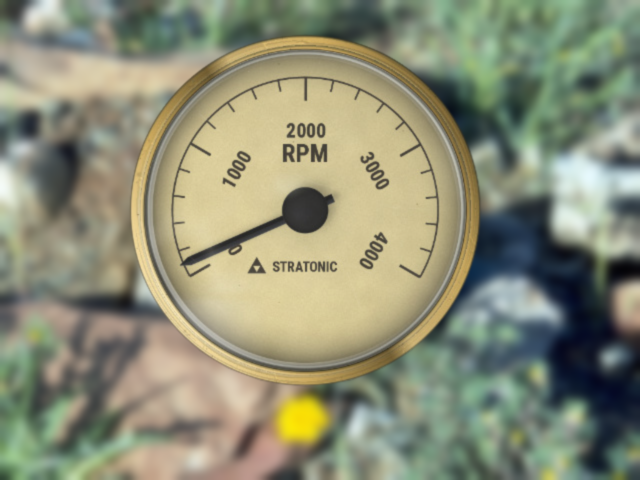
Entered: 100,rpm
